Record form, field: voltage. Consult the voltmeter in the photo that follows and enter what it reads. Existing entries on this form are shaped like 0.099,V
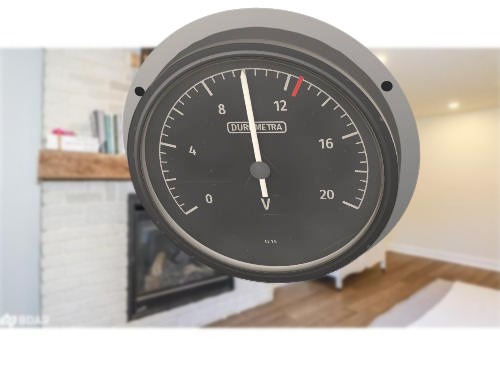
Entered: 10,V
